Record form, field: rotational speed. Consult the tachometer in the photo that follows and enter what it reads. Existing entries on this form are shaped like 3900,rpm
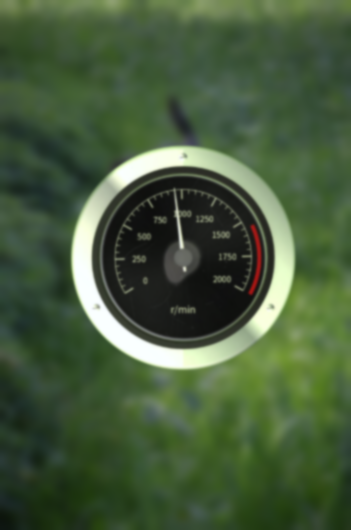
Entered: 950,rpm
